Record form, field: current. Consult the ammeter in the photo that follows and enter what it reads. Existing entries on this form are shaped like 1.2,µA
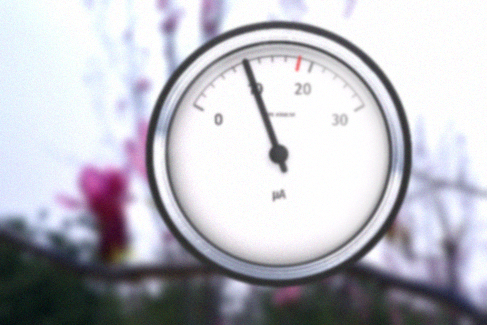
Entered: 10,µA
